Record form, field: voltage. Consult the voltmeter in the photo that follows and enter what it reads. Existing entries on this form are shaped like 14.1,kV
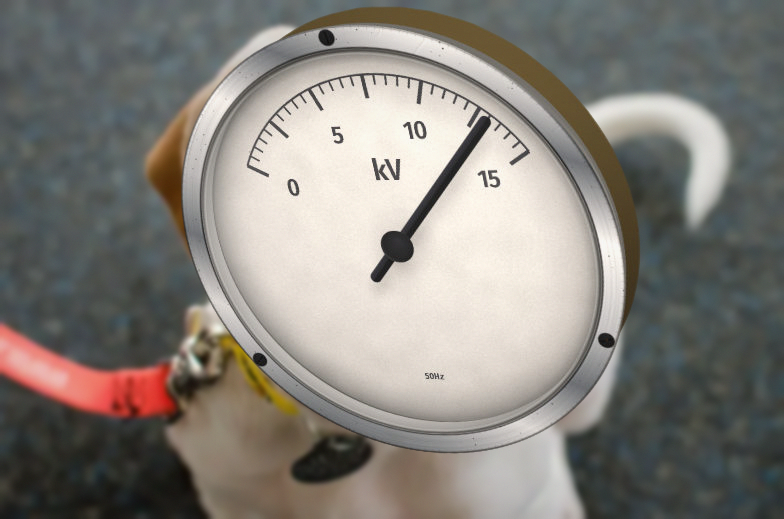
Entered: 13,kV
